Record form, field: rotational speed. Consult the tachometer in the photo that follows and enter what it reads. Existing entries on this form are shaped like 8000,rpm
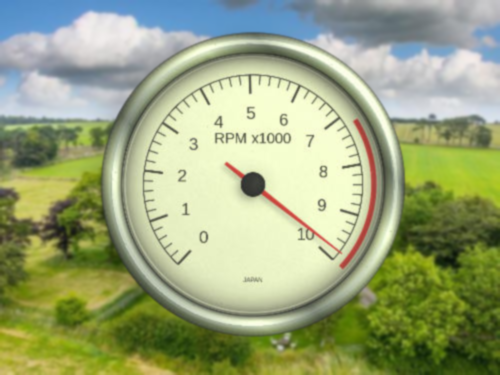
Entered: 9800,rpm
